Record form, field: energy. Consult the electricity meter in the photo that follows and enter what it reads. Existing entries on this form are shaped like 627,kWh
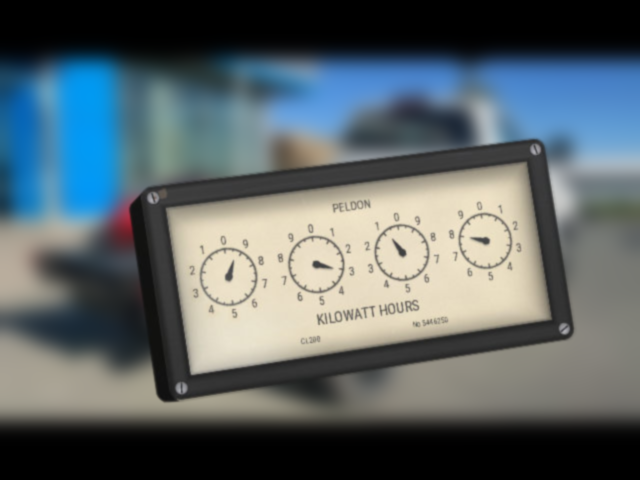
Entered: 9308,kWh
